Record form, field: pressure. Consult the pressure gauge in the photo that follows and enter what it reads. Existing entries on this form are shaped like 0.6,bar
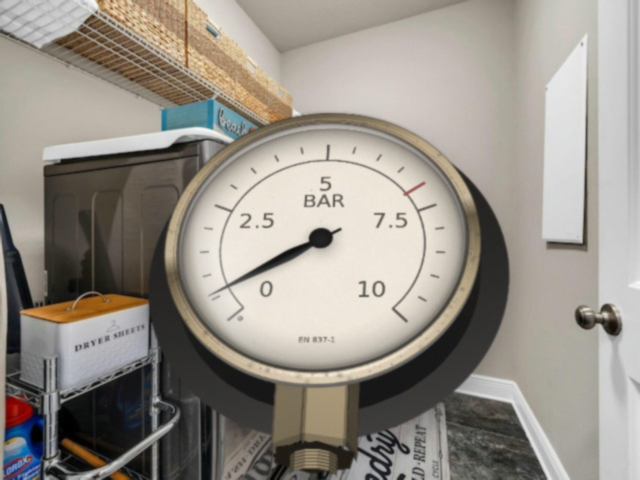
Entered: 0.5,bar
